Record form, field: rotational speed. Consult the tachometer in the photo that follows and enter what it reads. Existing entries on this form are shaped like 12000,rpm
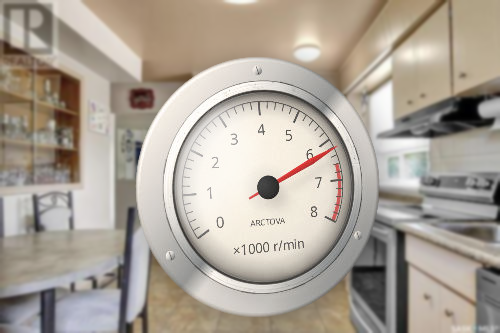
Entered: 6200,rpm
